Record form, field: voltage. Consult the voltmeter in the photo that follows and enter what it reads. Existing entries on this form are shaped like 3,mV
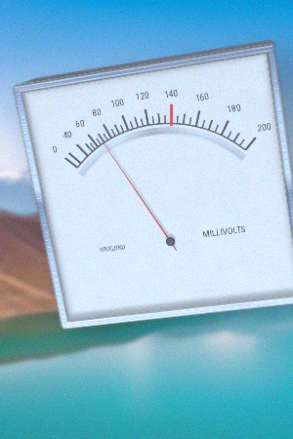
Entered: 70,mV
